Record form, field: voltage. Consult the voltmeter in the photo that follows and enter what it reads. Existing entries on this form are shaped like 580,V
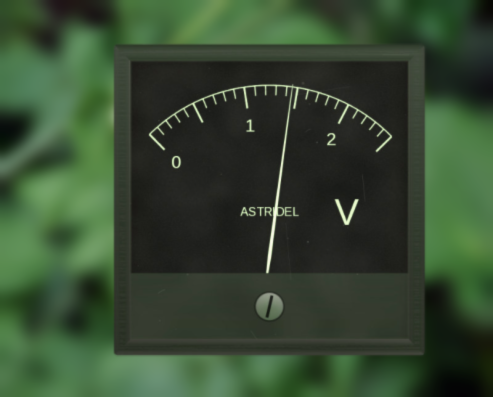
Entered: 1.45,V
